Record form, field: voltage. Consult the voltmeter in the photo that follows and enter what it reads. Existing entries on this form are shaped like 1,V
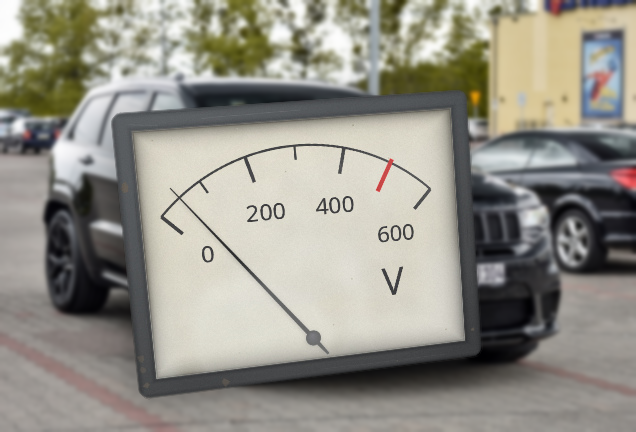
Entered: 50,V
